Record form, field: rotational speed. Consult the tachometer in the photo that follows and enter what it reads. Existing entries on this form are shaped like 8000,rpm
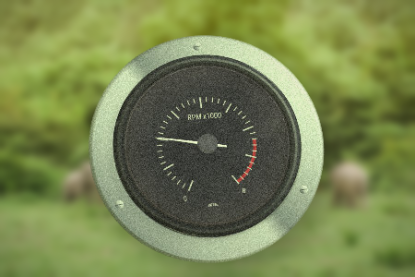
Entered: 2000,rpm
